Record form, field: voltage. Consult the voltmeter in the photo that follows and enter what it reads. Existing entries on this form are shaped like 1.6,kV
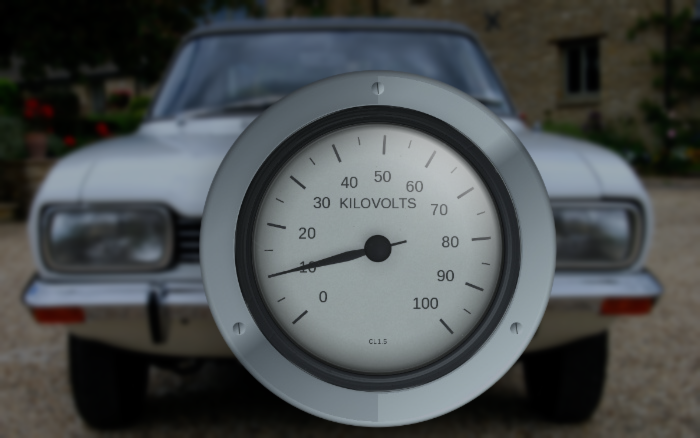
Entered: 10,kV
